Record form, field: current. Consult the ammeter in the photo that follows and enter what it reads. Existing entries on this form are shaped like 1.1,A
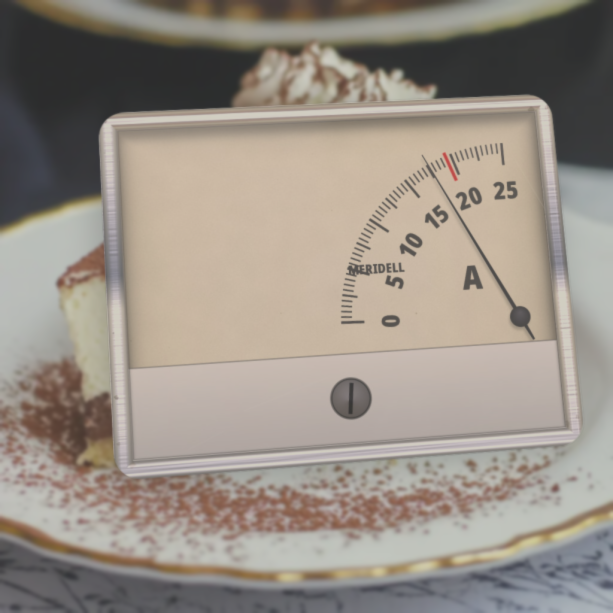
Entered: 17.5,A
